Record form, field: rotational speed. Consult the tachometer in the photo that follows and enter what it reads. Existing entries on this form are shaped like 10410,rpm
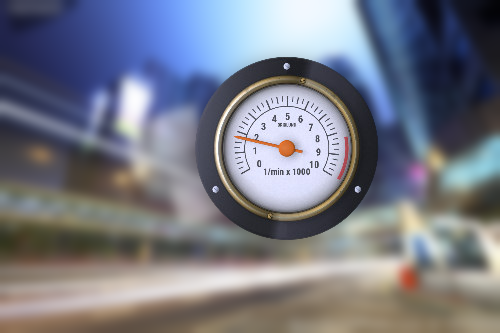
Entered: 1750,rpm
